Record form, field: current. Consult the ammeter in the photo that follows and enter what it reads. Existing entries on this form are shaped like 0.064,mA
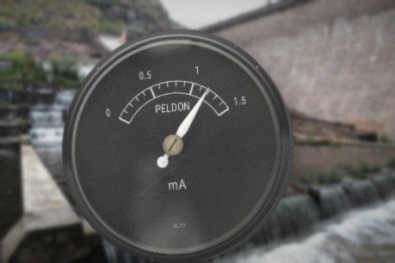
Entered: 1.2,mA
